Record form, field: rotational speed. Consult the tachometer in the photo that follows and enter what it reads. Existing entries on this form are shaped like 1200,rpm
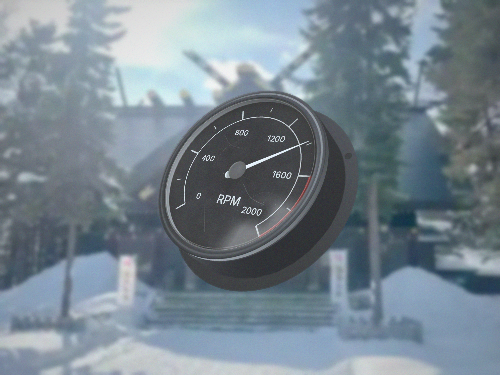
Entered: 1400,rpm
